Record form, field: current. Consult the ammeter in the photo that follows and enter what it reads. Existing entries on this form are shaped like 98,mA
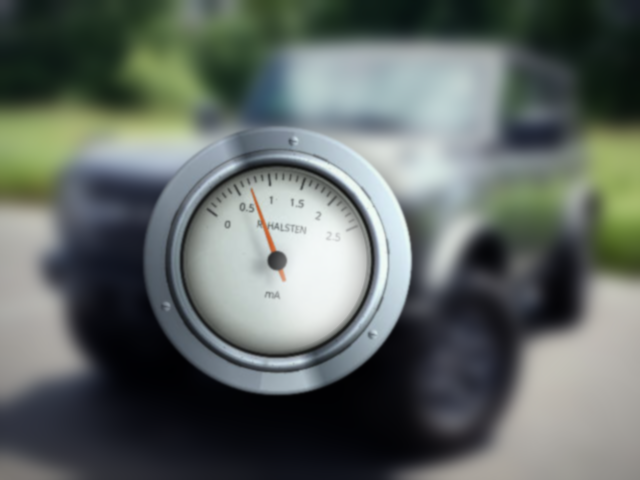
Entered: 0.7,mA
